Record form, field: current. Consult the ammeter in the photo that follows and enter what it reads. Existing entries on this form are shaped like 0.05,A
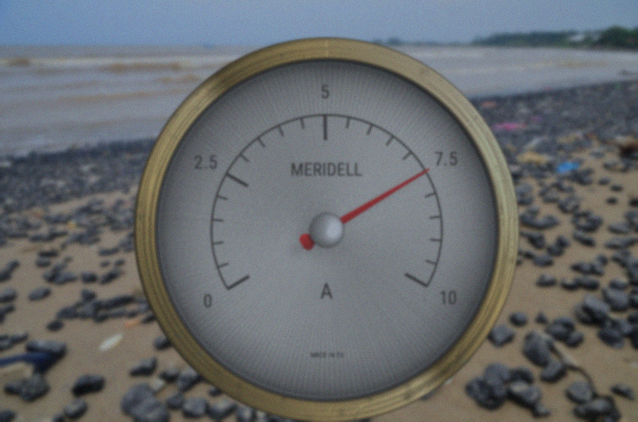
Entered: 7.5,A
